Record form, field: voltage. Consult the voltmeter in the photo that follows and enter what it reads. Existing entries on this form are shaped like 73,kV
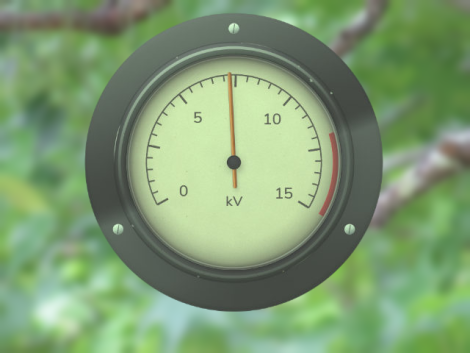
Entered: 7.25,kV
